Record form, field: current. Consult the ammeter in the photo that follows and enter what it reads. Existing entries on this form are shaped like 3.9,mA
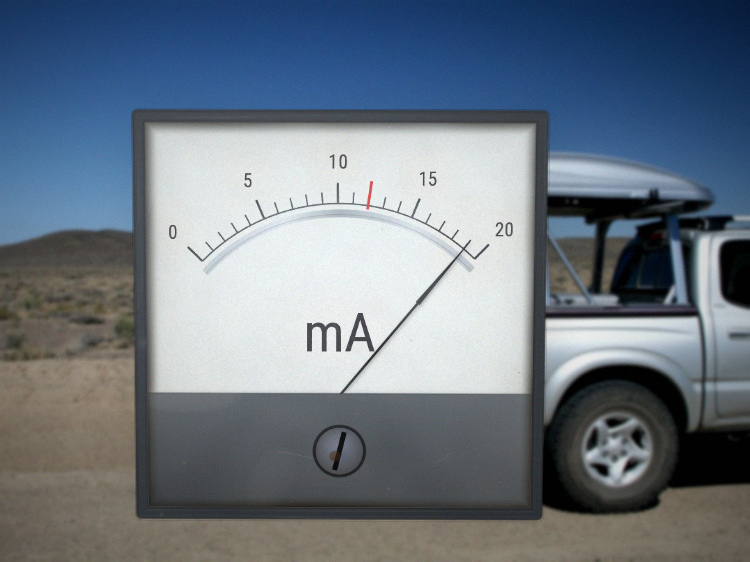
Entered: 19,mA
